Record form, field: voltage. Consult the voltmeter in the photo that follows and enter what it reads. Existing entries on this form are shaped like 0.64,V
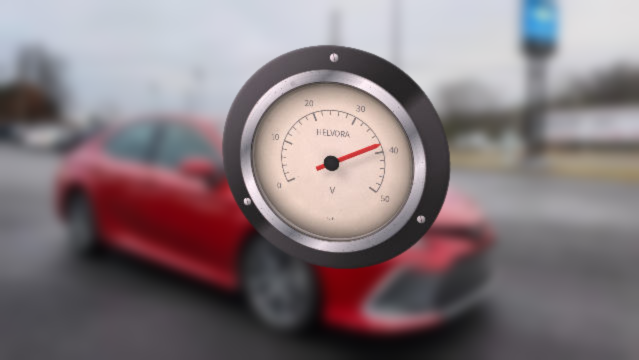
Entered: 38,V
